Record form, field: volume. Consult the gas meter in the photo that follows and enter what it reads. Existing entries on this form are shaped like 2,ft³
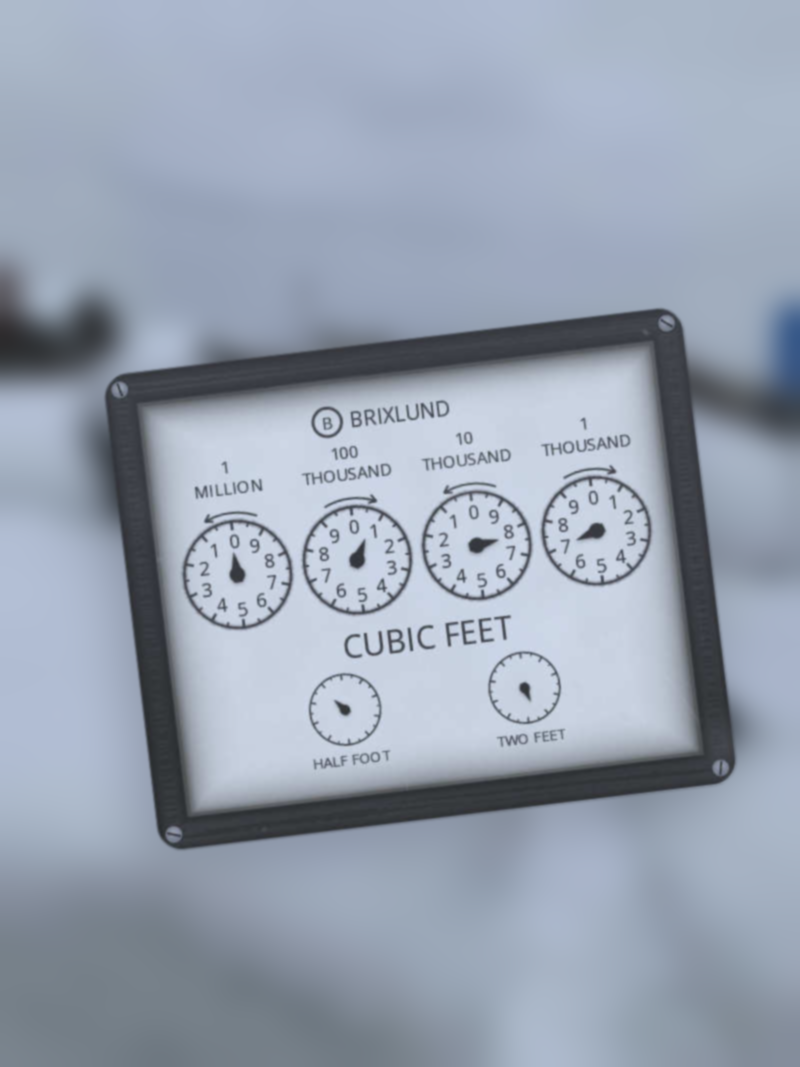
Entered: 7700,ft³
